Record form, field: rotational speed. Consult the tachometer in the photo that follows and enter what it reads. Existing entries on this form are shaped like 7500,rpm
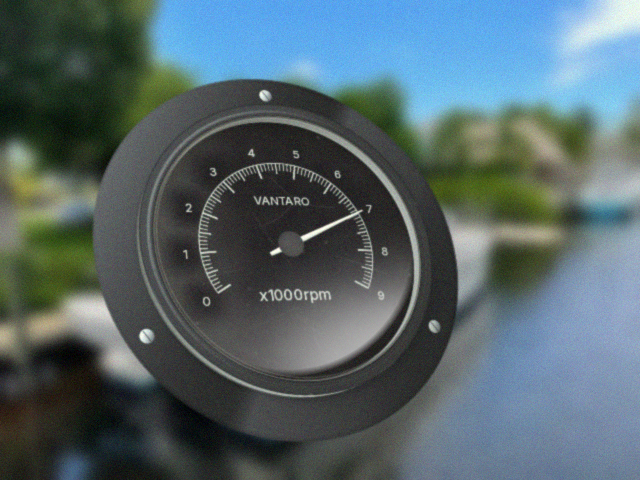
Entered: 7000,rpm
